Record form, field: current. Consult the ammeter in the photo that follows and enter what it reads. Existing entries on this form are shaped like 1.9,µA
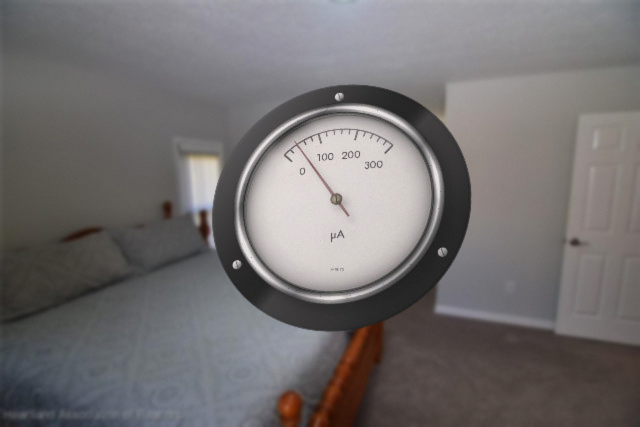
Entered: 40,µA
